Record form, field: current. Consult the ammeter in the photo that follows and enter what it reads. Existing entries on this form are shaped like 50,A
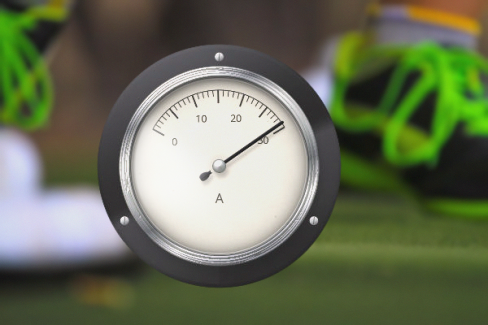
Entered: 29,A
